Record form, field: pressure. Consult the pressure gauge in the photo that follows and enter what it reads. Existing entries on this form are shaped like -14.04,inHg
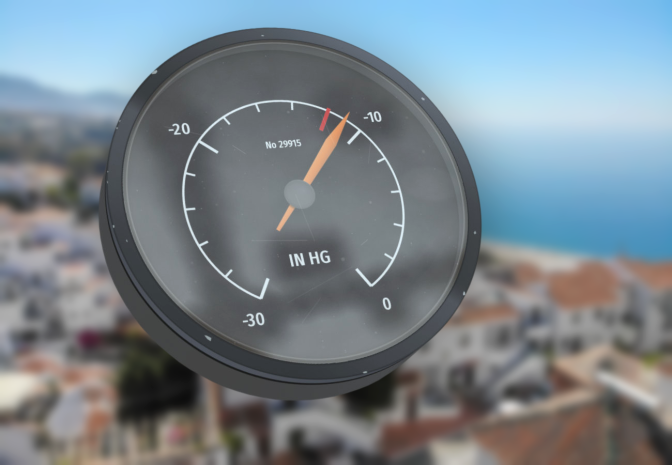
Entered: -11,inHg
